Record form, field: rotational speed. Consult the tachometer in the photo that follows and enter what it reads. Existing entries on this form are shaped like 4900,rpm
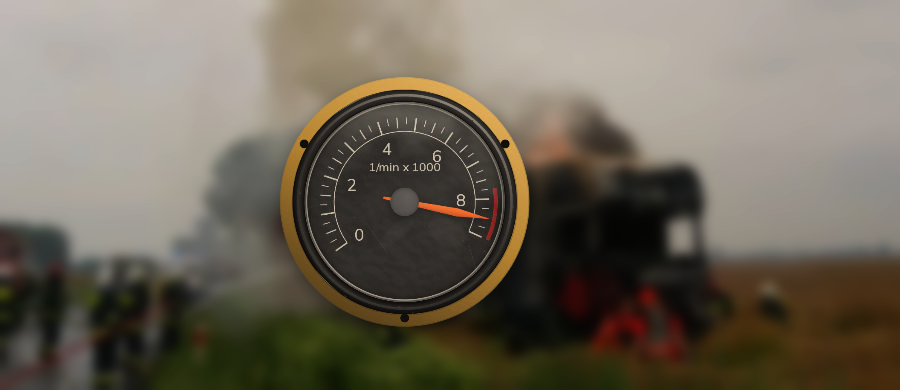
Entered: 8500,rpm
